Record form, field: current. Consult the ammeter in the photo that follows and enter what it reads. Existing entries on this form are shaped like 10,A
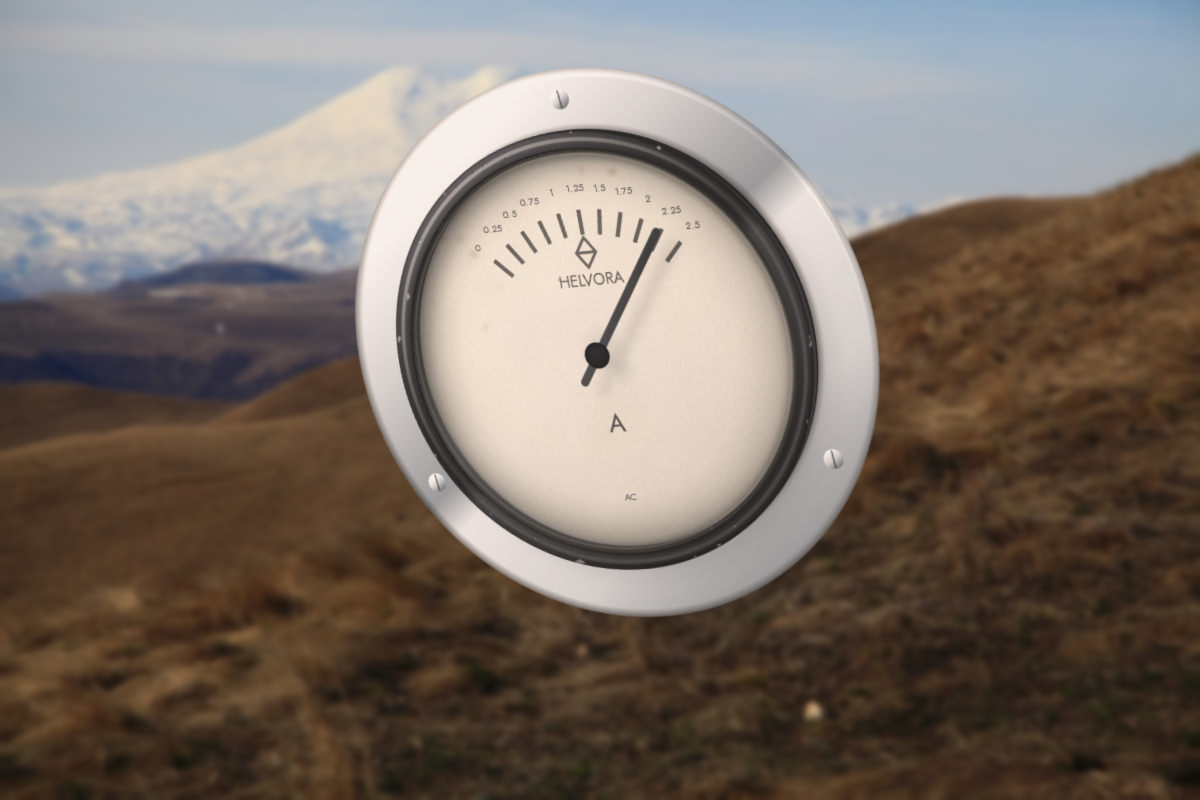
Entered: 2.25,A
